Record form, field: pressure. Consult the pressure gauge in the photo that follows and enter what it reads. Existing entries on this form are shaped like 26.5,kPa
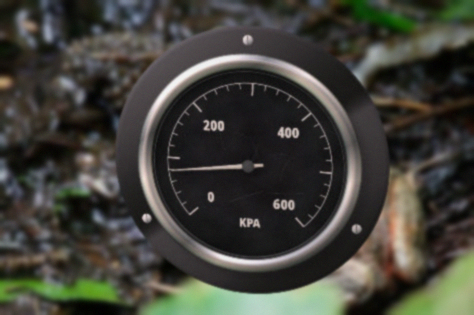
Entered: 80,kPa
